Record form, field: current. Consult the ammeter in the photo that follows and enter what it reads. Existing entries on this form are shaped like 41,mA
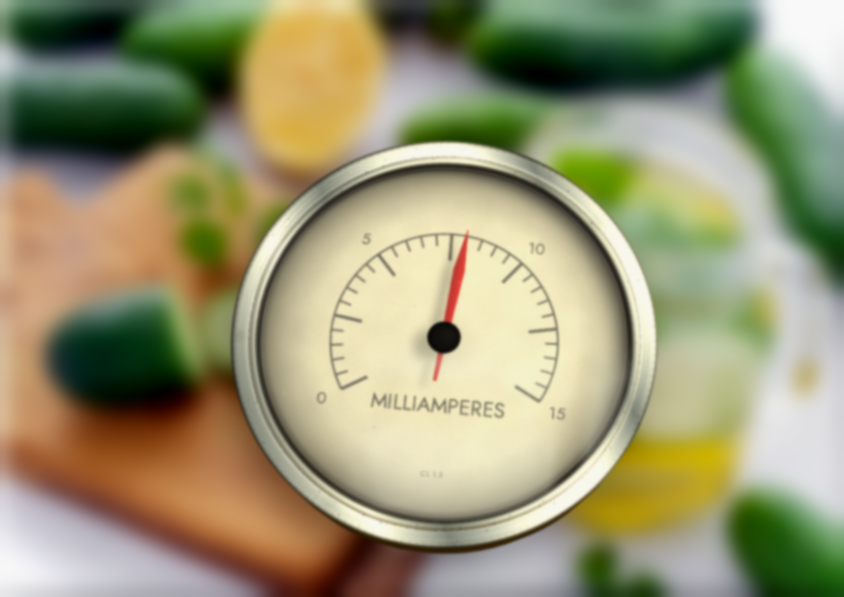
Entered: 8,mA
